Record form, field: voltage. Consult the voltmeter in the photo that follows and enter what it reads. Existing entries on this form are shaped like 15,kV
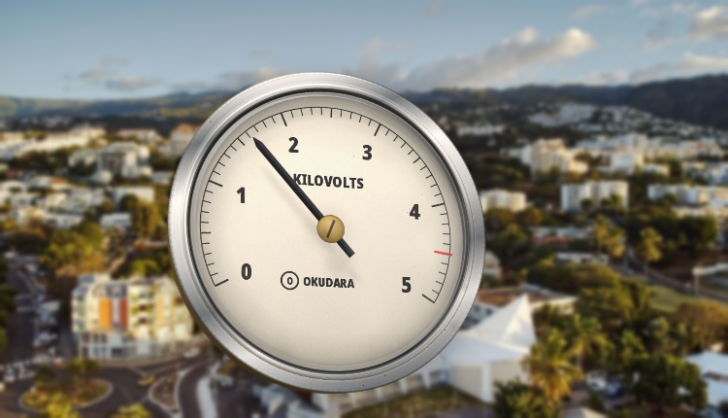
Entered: 1.6,kV
